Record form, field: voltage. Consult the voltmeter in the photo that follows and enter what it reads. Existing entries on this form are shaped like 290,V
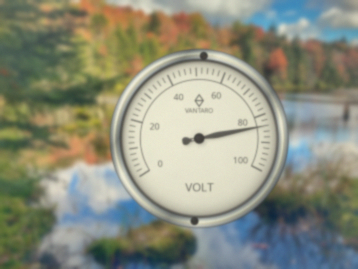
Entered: 84,V
